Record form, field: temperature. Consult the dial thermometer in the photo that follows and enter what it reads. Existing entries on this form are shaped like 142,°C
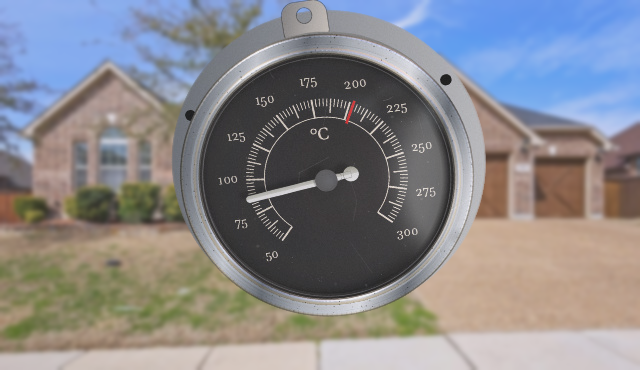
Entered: 87.5,°C
